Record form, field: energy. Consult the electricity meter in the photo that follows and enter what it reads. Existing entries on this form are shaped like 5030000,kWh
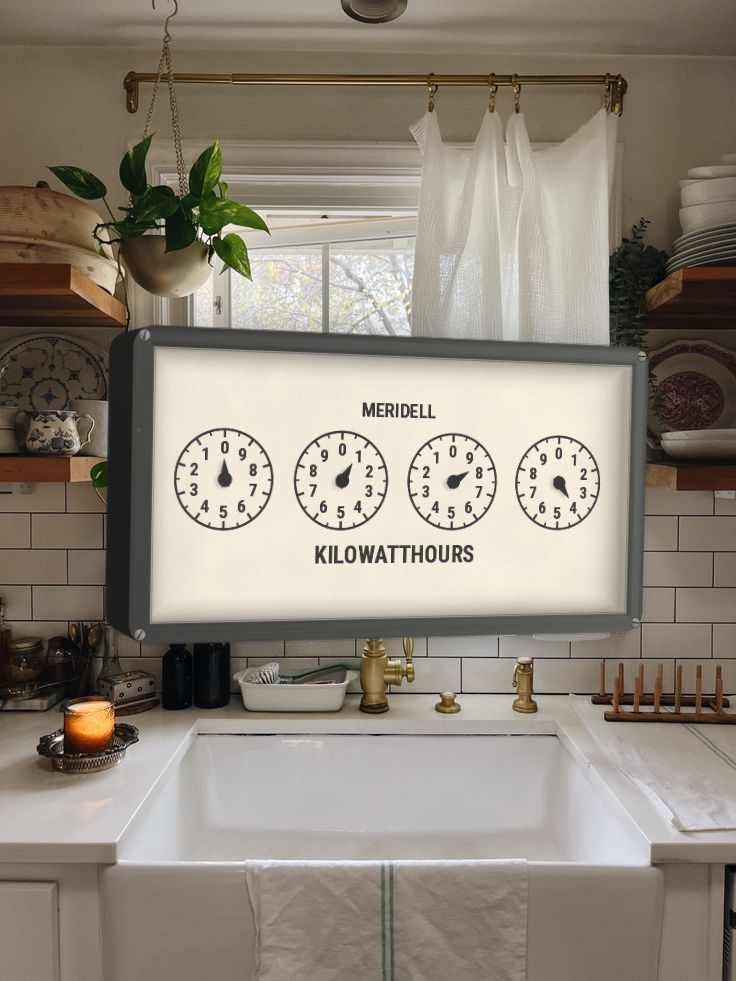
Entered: 84,kWh
